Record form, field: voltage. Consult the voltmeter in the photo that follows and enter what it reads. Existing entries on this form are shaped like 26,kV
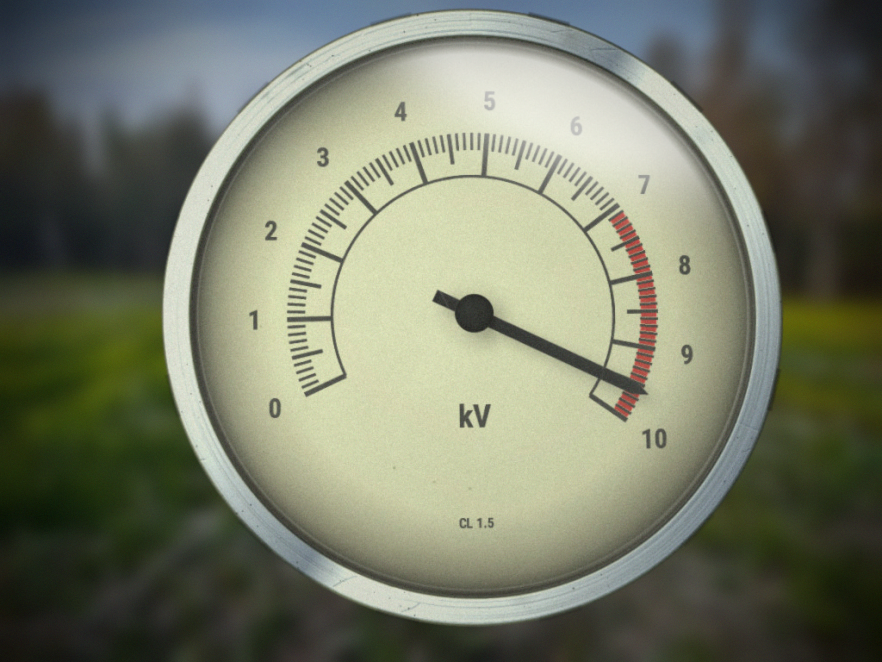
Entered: 9.6,kV
